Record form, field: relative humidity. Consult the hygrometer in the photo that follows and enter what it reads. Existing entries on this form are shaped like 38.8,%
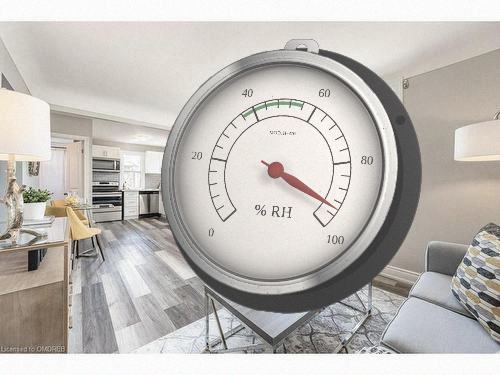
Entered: 94,%
